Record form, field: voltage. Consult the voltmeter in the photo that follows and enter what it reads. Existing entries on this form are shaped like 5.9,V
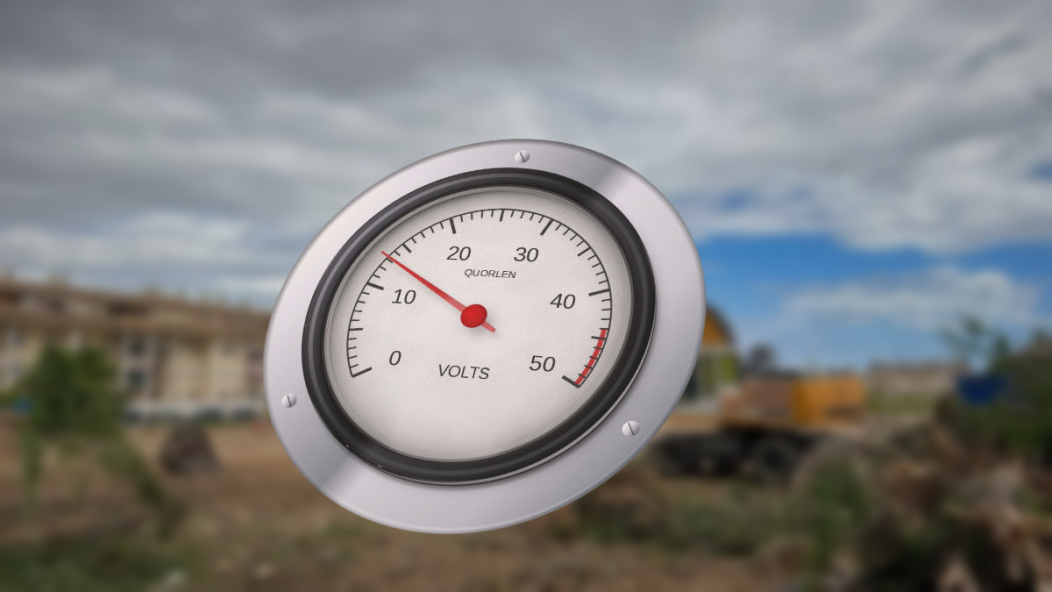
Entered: 13,V
